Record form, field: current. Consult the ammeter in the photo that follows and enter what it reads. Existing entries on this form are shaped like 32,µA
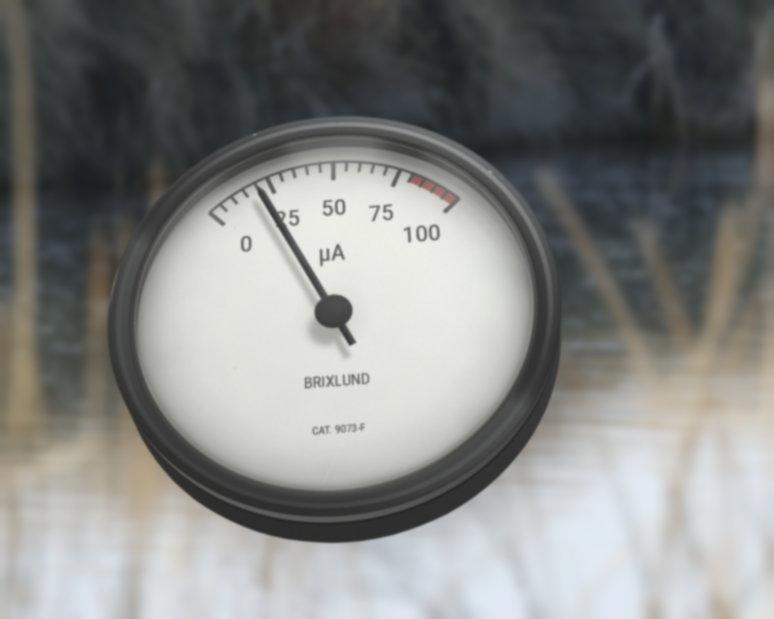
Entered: 20,µA
